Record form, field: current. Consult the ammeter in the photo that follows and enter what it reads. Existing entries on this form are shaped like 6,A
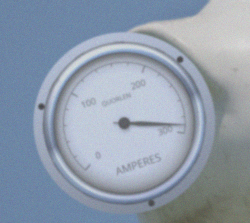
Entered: 290,A
